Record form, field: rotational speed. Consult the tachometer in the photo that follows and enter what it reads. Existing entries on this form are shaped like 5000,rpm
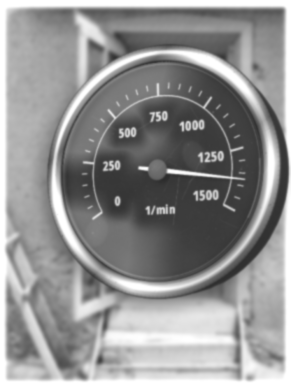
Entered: 1375,rpm
